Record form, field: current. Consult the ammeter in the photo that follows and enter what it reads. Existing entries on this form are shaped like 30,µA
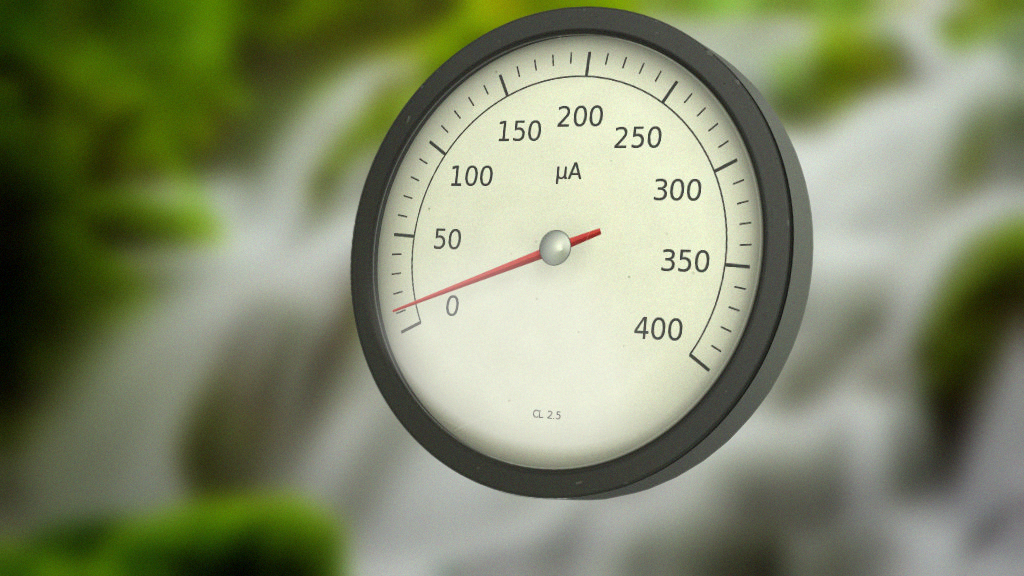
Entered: 10,µA
